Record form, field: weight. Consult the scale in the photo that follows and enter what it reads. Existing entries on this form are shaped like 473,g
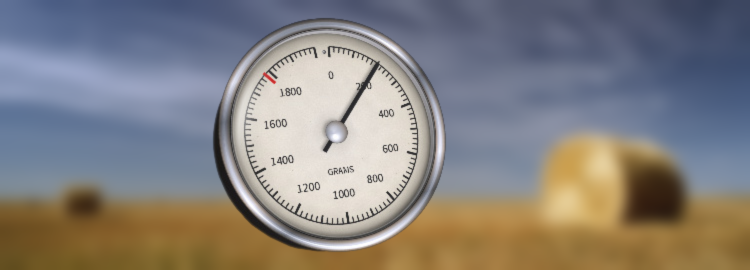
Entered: 200,g
